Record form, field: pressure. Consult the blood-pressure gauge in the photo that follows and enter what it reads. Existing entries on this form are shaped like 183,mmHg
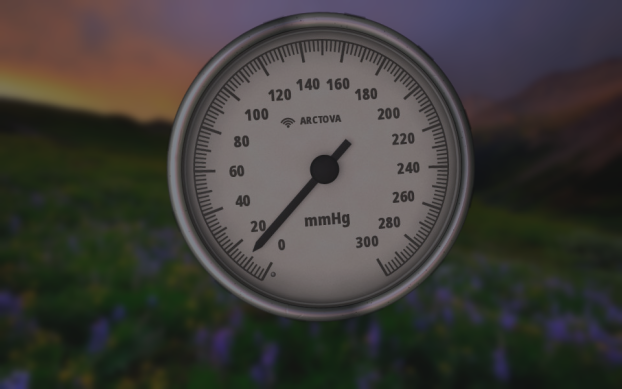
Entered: 12,mmHg
